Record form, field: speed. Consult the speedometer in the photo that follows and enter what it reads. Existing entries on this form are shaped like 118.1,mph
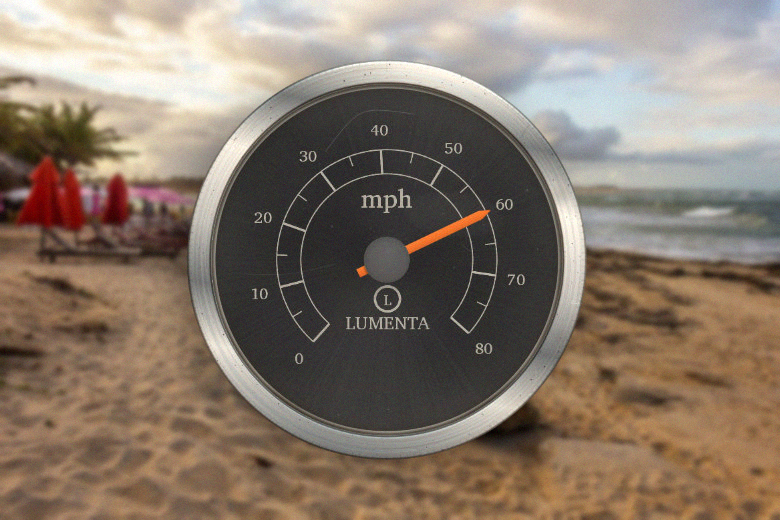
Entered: 60,mph
